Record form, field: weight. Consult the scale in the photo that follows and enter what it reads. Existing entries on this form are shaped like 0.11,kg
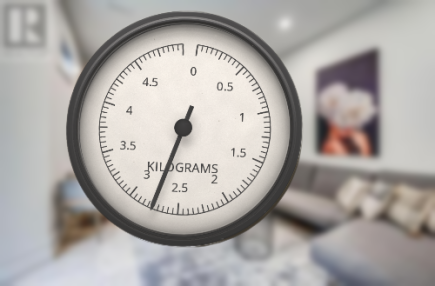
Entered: 2.75,kg
